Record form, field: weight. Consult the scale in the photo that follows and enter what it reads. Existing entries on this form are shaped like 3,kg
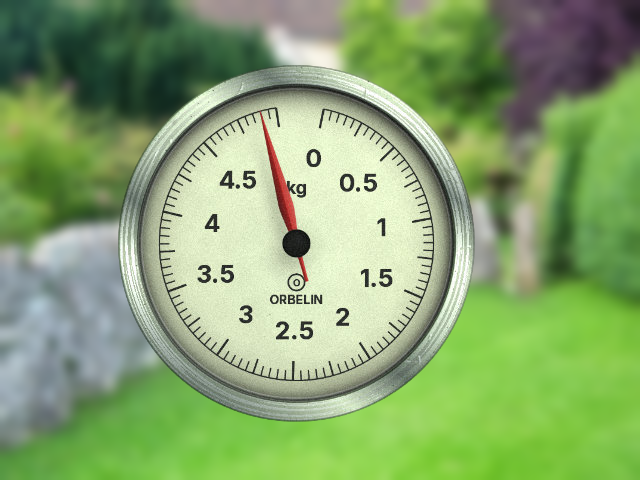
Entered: 4.9,kg
